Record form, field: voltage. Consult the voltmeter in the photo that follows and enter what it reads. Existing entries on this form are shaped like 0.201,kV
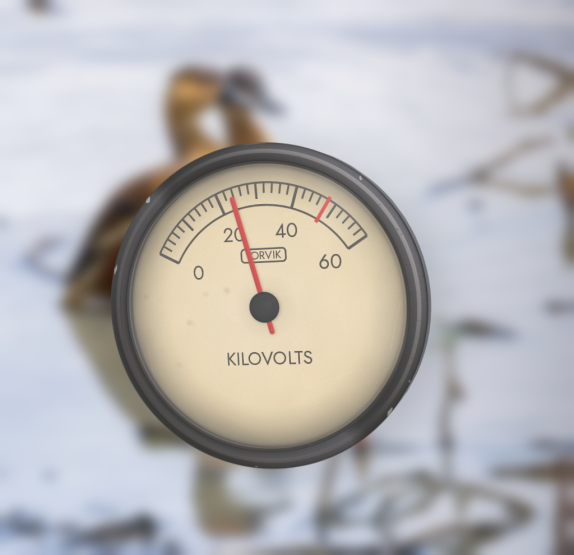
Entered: 24,kV
